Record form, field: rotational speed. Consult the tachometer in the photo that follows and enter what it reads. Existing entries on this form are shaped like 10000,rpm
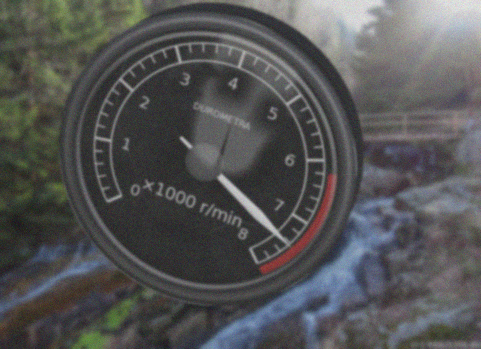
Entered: 7400,rpm
